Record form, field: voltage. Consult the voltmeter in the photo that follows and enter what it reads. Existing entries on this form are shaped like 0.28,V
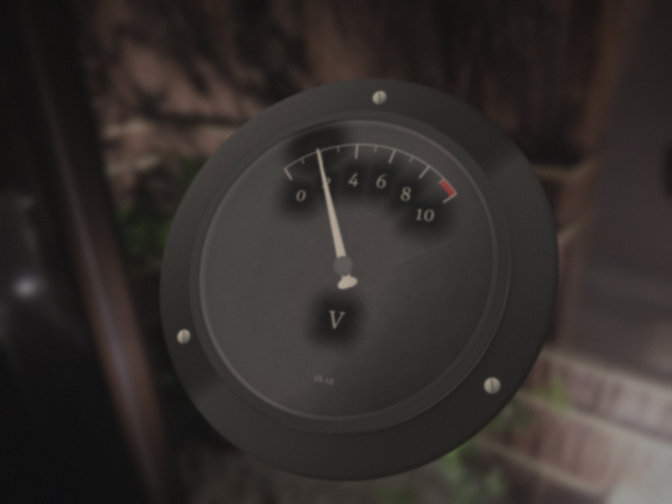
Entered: 2,V
